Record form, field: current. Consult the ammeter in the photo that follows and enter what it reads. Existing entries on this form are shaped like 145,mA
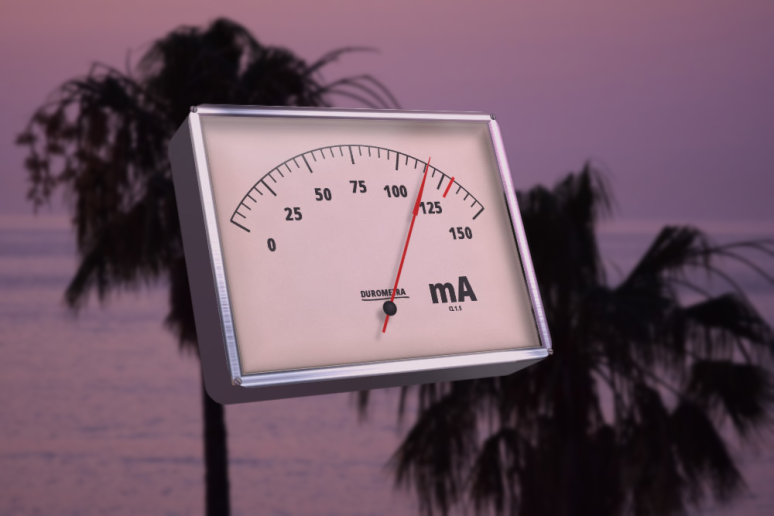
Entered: 115,mA
